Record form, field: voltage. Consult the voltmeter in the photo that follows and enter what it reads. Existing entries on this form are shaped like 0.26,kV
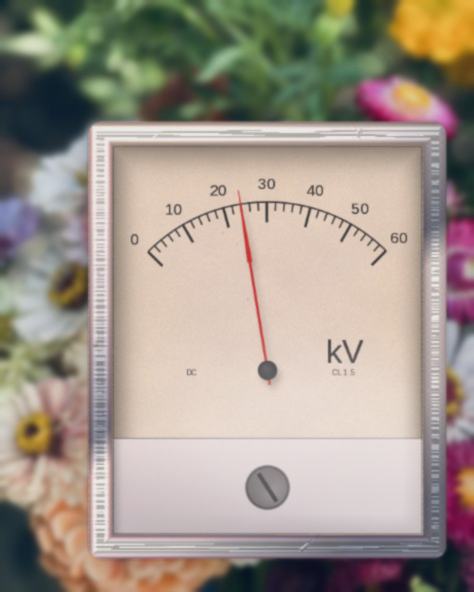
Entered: 24,kV
